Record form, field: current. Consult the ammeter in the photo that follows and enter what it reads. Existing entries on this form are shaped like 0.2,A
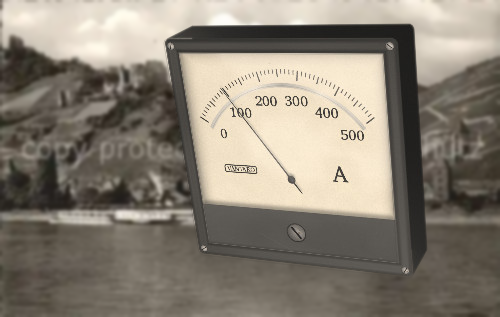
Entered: 100,A
